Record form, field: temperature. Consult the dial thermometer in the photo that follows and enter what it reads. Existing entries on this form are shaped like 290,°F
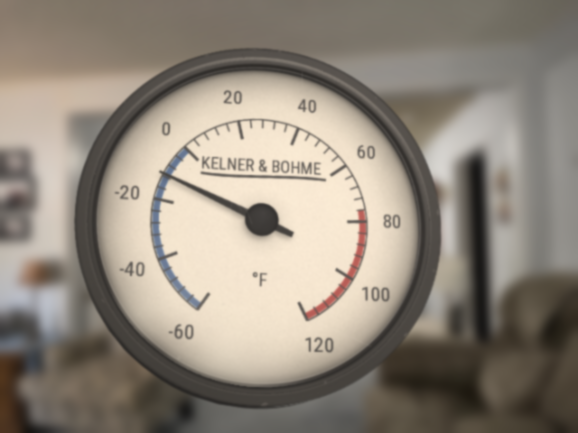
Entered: -12,°F
